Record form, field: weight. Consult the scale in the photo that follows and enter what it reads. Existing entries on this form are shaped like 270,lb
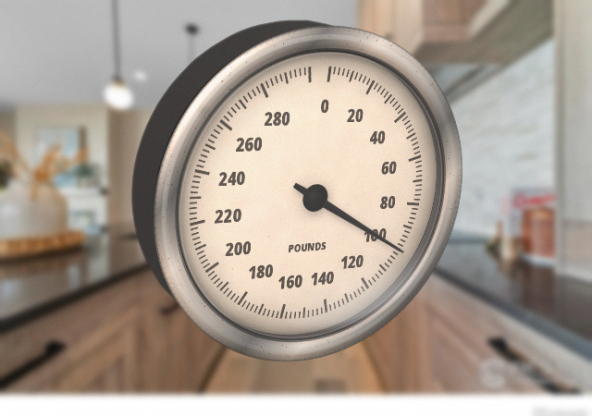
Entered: 100,lb
